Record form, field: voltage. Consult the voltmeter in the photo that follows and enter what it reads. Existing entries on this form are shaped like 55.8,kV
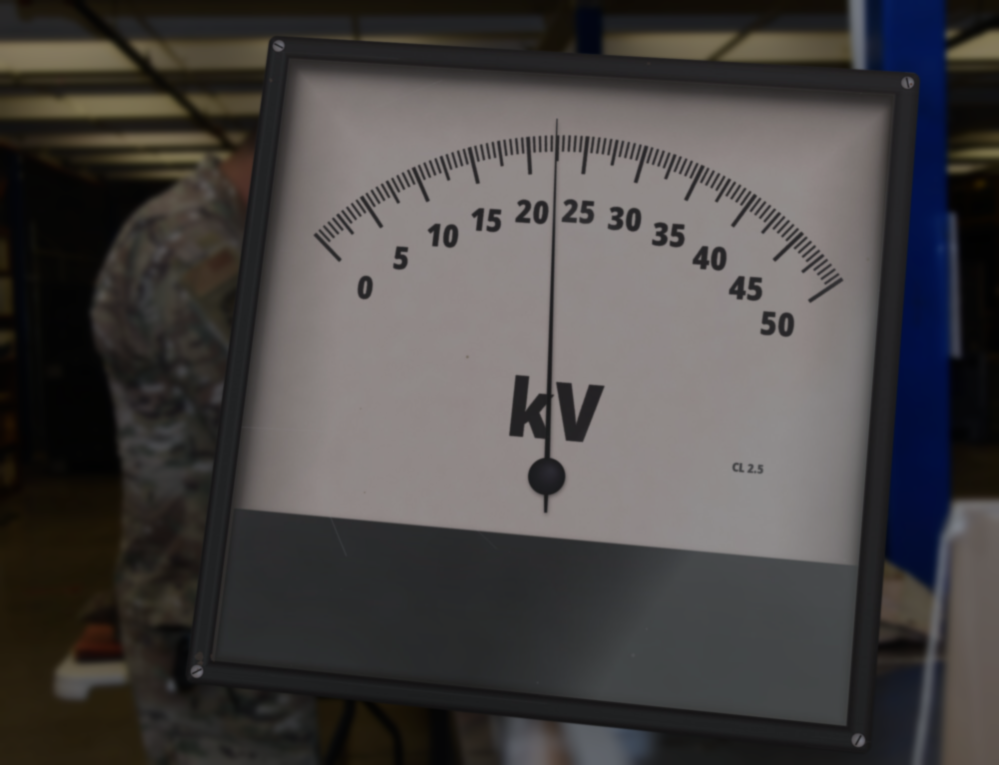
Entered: 22.5,kV
